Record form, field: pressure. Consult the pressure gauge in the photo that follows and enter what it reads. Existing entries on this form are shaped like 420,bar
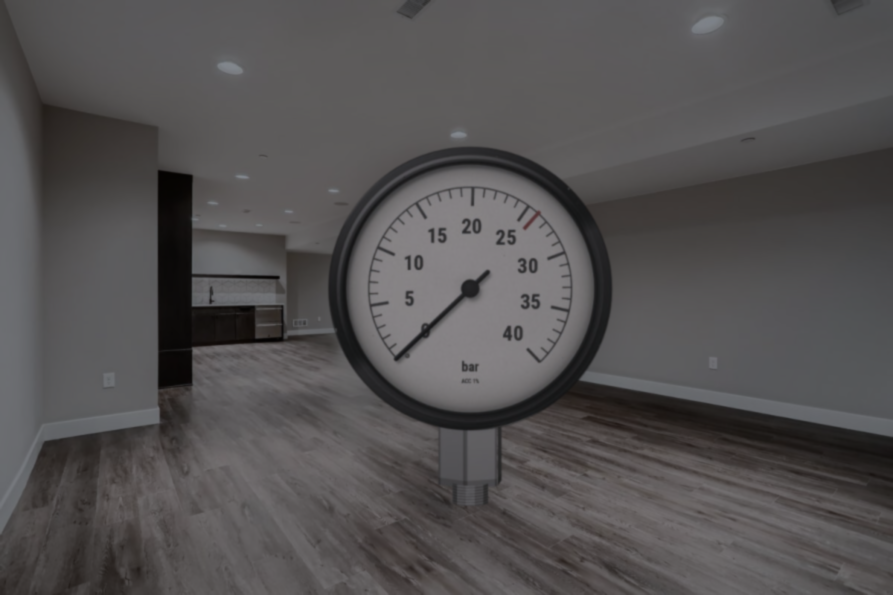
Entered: 0,bar
